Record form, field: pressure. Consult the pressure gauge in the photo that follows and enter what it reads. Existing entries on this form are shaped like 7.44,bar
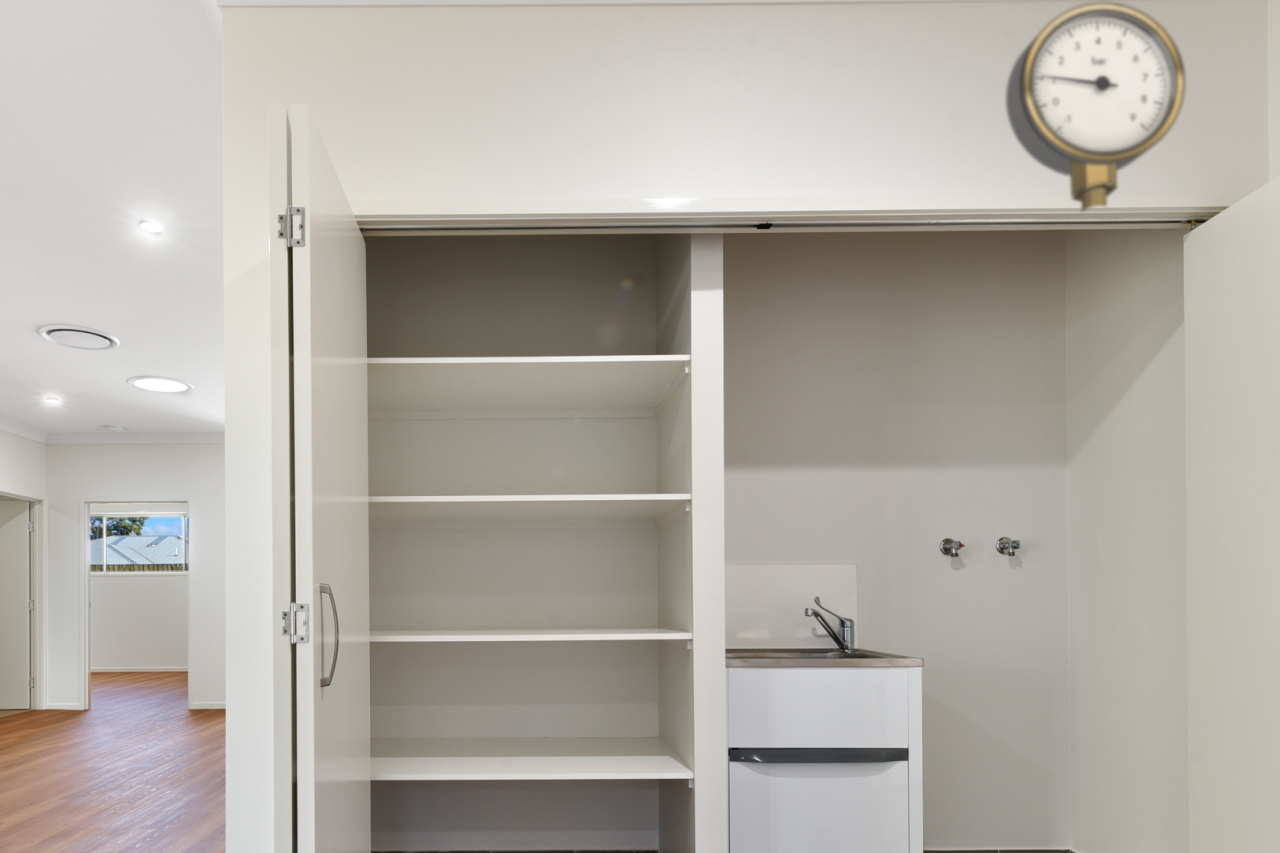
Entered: 1,bar
